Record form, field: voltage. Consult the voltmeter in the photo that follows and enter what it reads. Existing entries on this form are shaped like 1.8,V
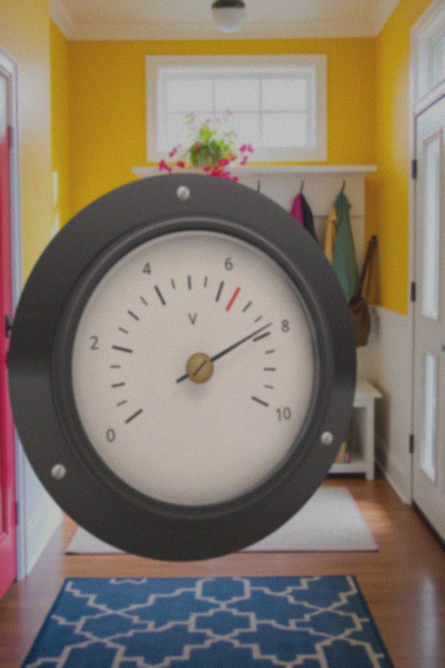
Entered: 7.75,V
